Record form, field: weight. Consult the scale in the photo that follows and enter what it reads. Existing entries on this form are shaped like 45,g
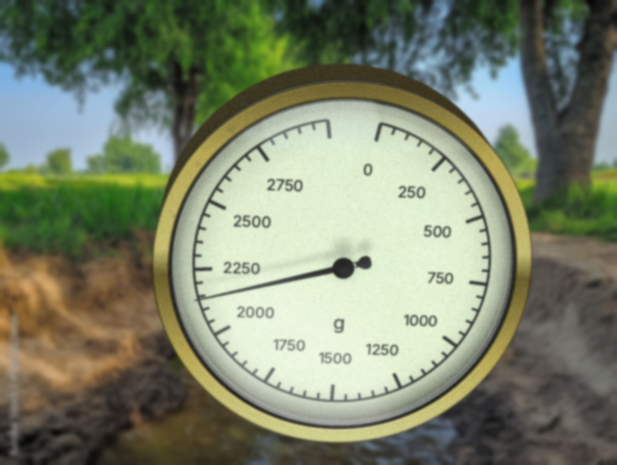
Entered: 2150,g
